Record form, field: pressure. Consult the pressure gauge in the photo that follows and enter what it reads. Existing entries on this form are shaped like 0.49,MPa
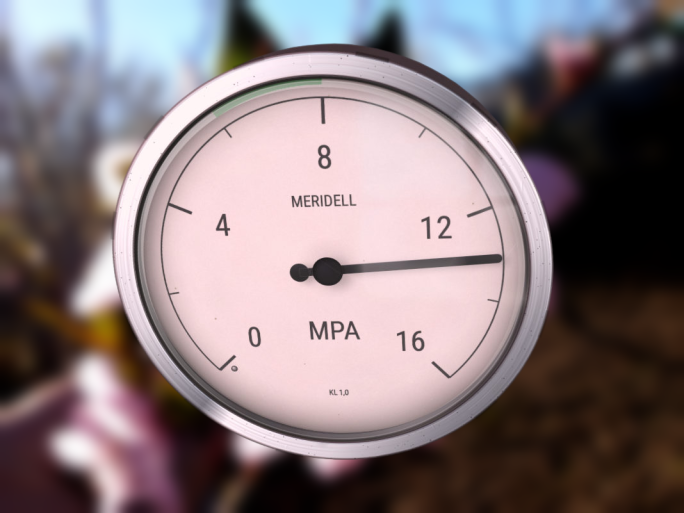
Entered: 13,MPa
